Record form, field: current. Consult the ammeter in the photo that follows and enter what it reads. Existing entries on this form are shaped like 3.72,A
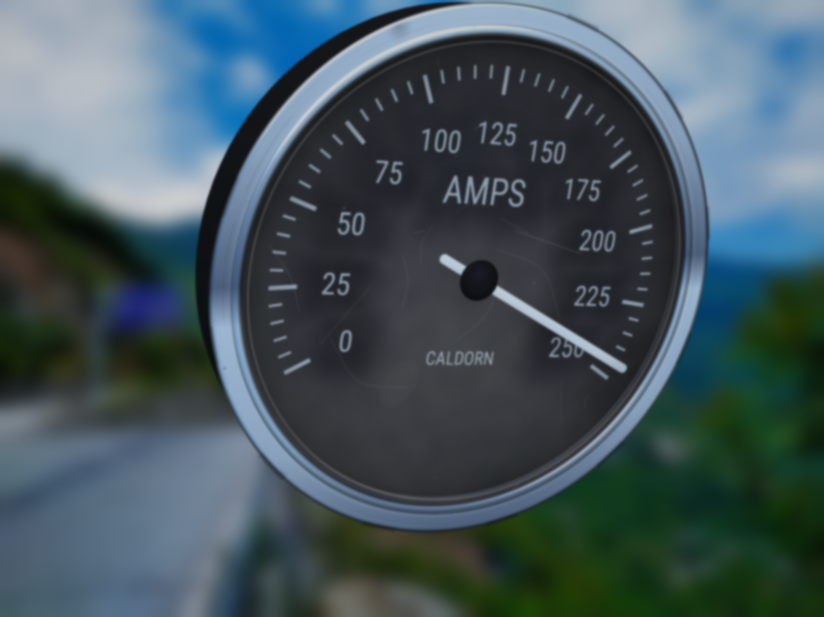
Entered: 245,A
